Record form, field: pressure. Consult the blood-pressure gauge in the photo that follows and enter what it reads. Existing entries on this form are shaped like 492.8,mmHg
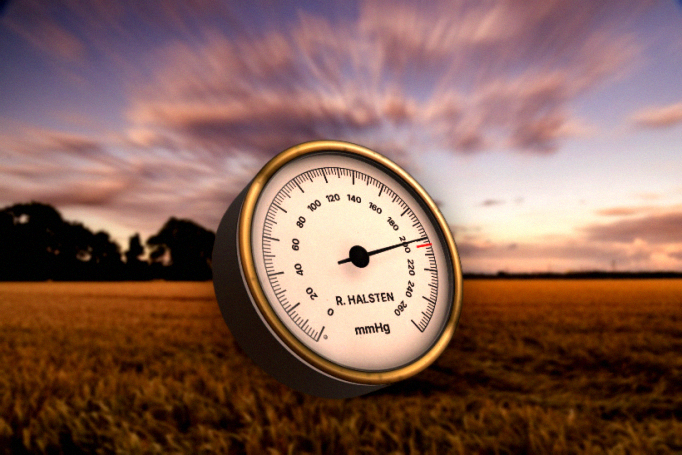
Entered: 200,mmHg
